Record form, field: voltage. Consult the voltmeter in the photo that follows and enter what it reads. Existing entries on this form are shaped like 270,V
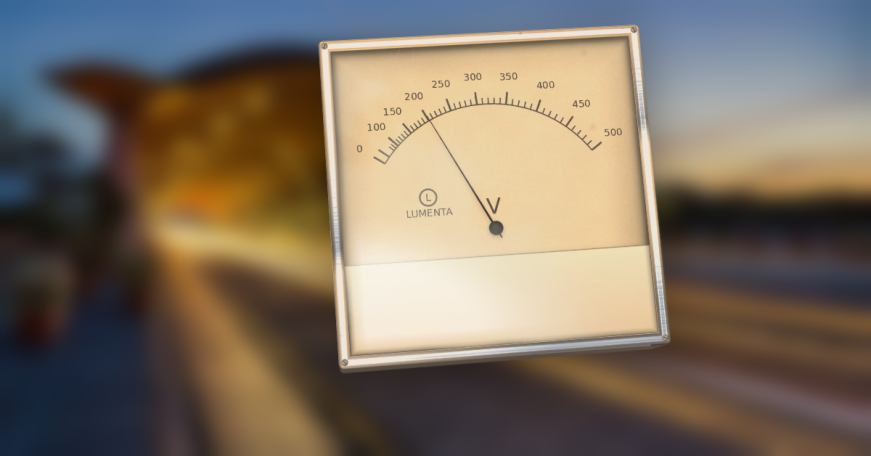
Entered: 200,V
